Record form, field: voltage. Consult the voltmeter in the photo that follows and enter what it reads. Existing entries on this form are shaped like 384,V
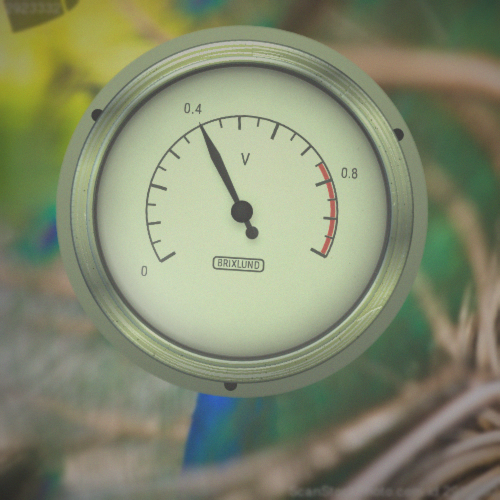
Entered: 0.4,V
